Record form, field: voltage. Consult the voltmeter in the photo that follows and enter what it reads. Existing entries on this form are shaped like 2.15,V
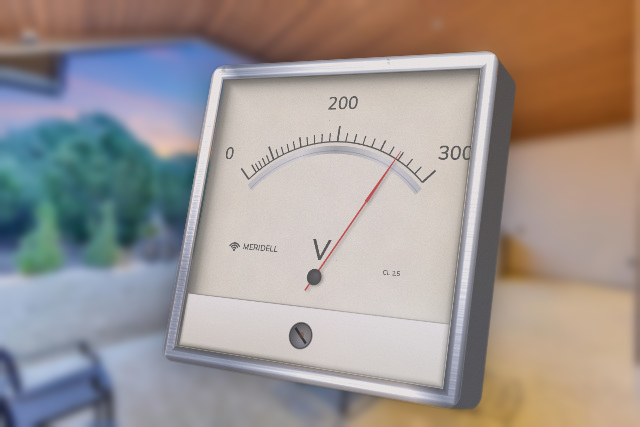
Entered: 270,V
